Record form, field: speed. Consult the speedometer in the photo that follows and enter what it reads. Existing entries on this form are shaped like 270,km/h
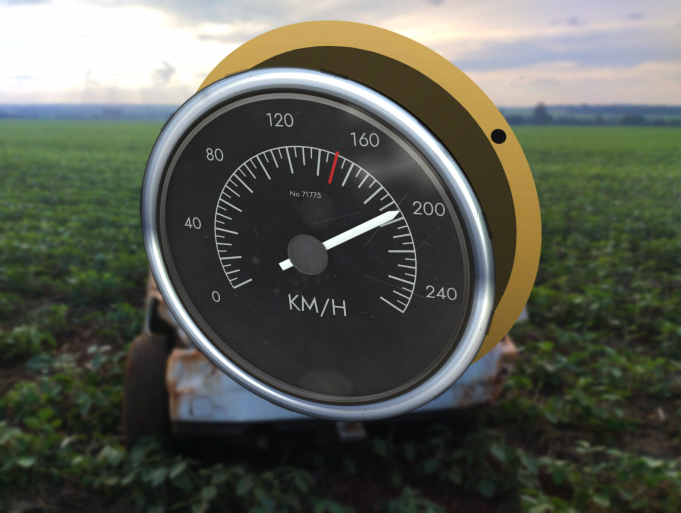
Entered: 195,km/h
